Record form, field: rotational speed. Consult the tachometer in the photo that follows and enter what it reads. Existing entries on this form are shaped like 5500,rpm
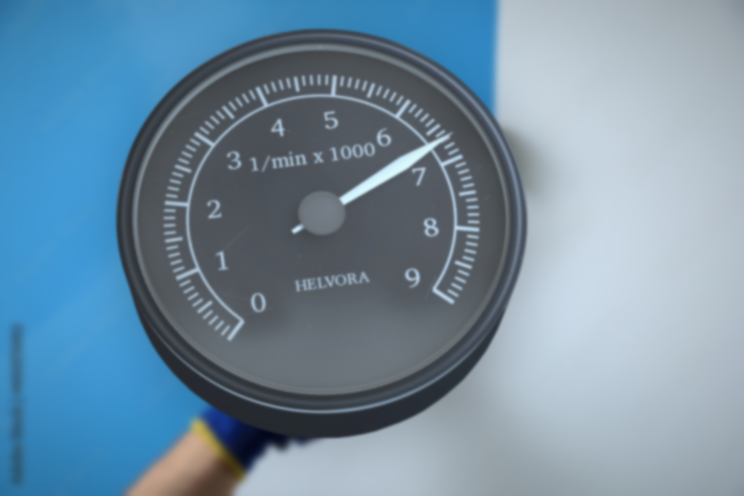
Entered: 6700,rpm
